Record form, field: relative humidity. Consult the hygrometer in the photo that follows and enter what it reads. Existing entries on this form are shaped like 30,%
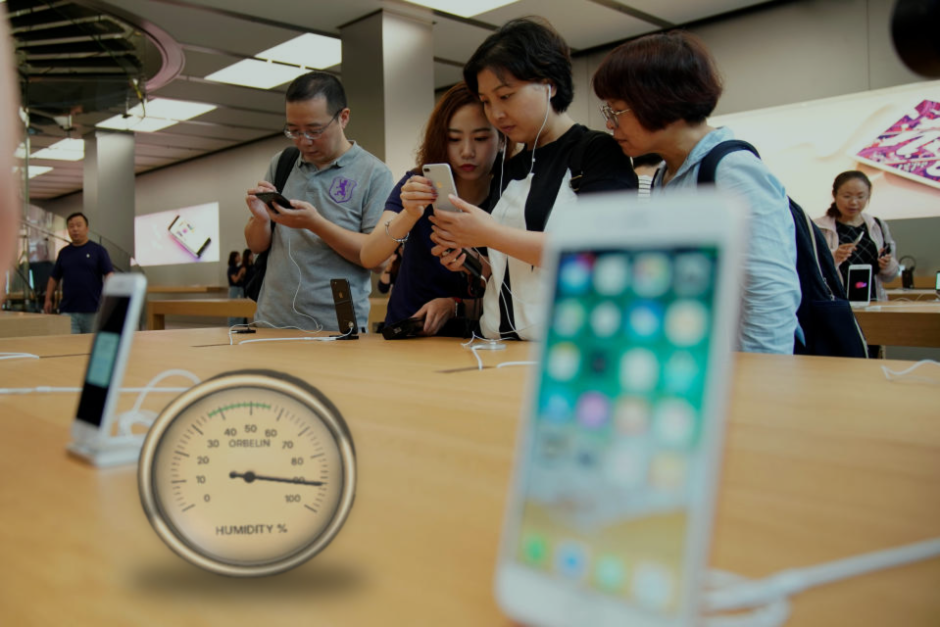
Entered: 90,%
